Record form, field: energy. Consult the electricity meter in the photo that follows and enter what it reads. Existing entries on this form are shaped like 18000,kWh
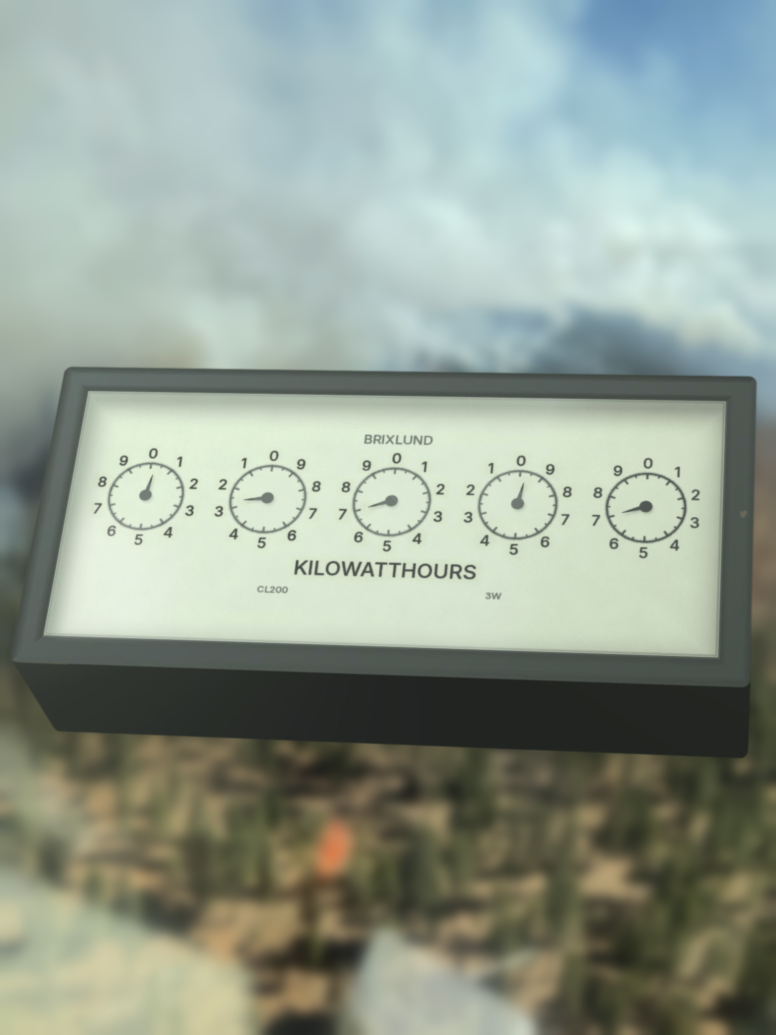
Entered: 2697,kWh
